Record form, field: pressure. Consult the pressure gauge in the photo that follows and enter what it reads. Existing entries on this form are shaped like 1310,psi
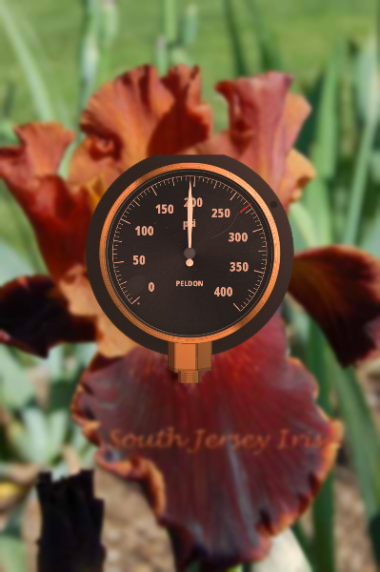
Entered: 195,psi
